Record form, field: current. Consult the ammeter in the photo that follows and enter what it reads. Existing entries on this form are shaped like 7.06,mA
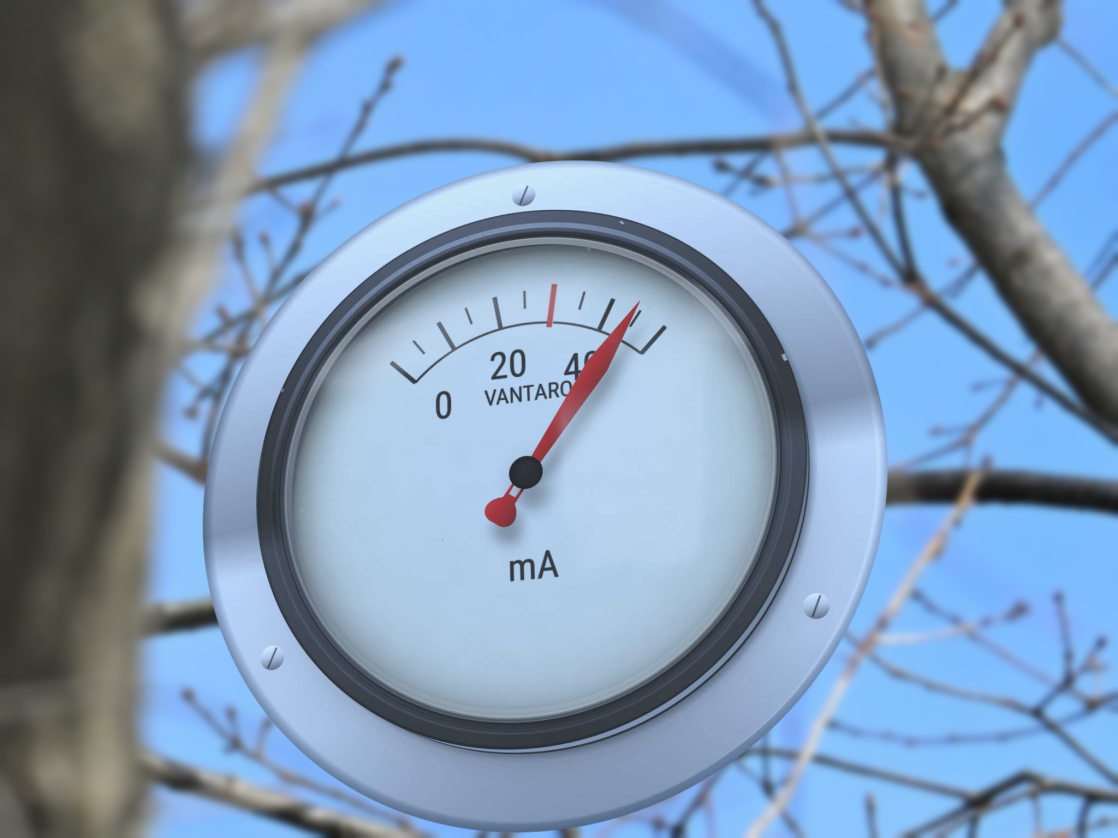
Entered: 45,mA
